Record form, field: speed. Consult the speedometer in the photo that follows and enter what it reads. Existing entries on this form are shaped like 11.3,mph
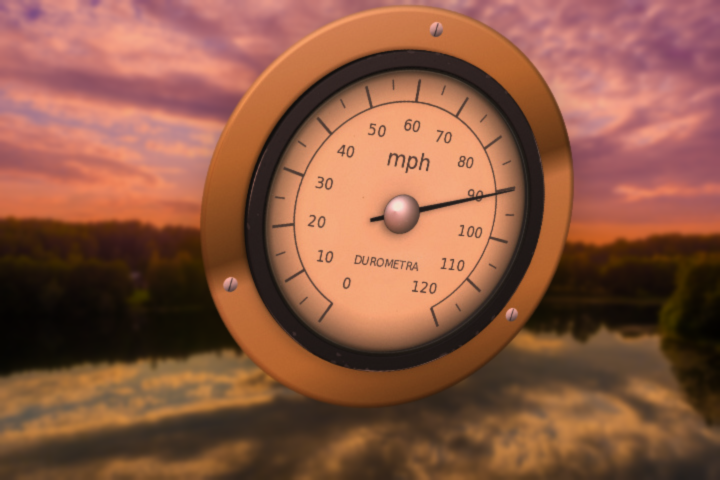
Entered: 90,mph
